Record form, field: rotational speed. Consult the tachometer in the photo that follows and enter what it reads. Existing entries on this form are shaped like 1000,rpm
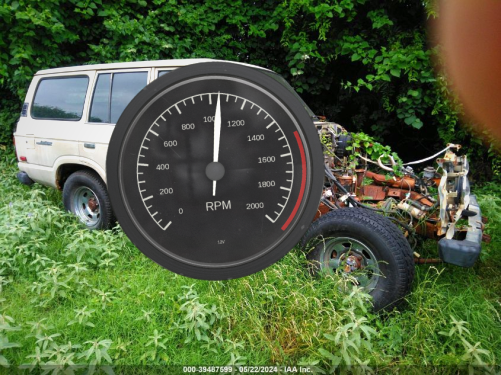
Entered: 1050,rpm
